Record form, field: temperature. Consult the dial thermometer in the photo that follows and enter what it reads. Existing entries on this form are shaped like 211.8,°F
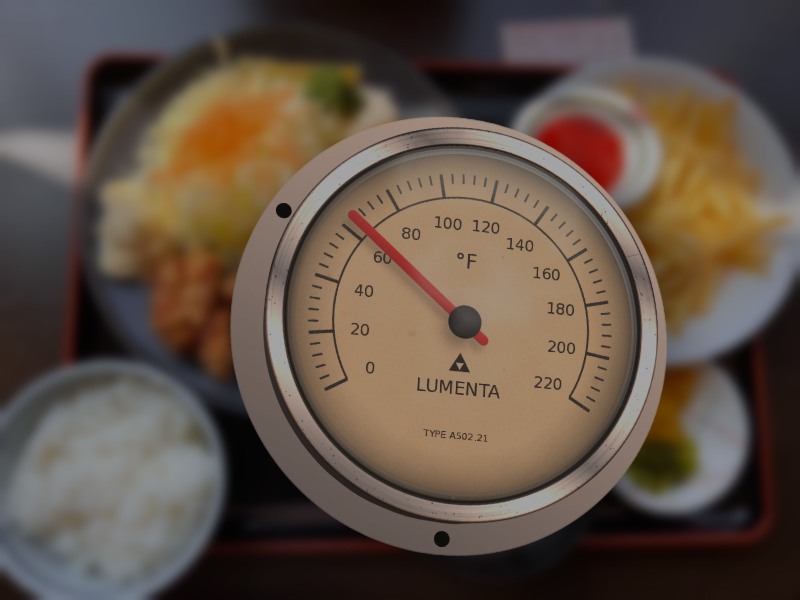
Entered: 64,°F
